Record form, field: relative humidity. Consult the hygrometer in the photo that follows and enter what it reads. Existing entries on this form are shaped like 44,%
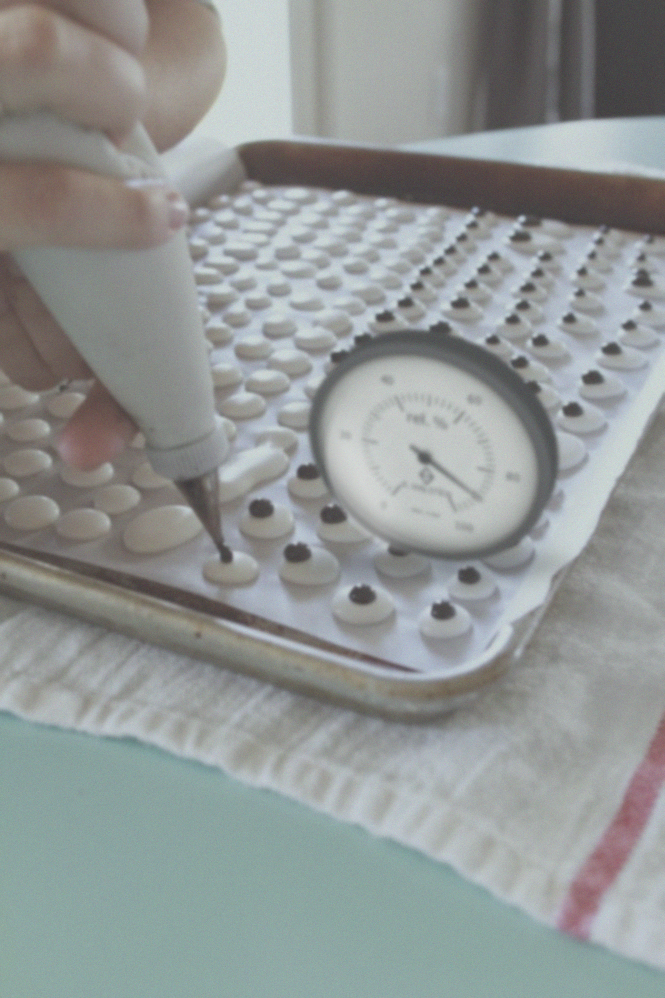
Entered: 90,%
